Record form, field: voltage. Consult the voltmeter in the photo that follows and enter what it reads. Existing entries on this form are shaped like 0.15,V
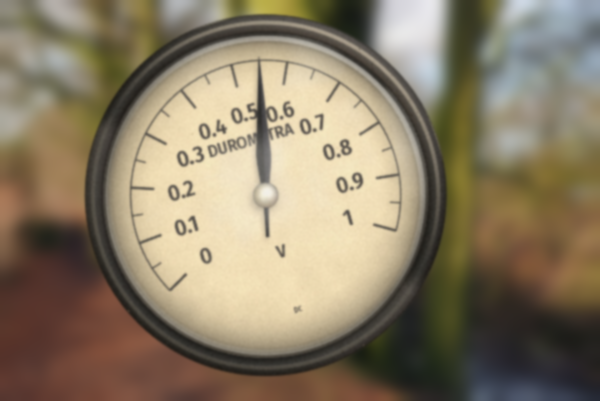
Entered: 0.55,V
